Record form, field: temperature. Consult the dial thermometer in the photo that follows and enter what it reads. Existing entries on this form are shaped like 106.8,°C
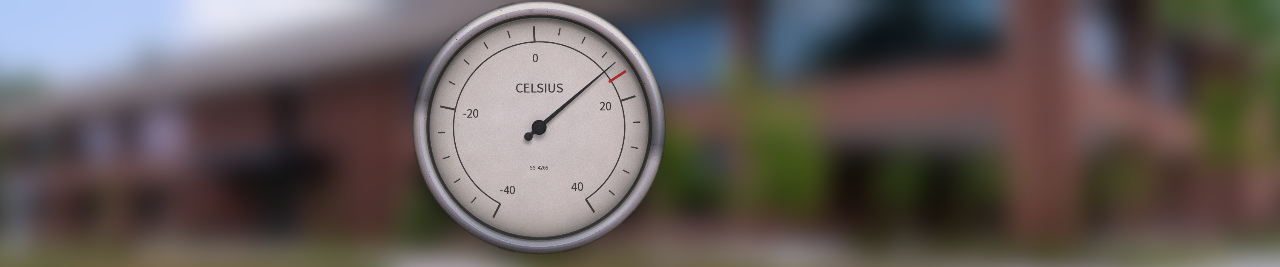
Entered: 14,°C
